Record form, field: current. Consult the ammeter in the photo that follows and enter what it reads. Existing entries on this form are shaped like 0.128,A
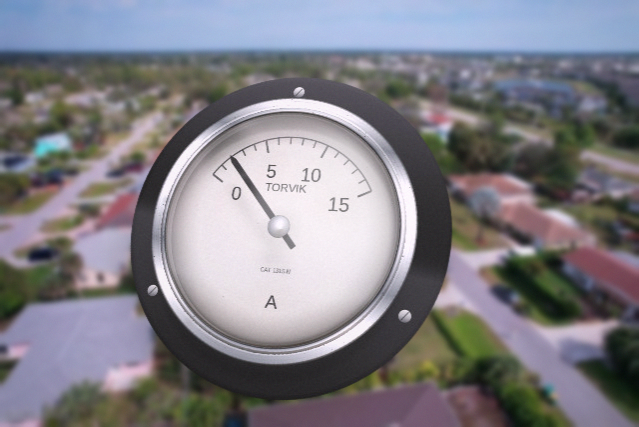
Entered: 2,A
